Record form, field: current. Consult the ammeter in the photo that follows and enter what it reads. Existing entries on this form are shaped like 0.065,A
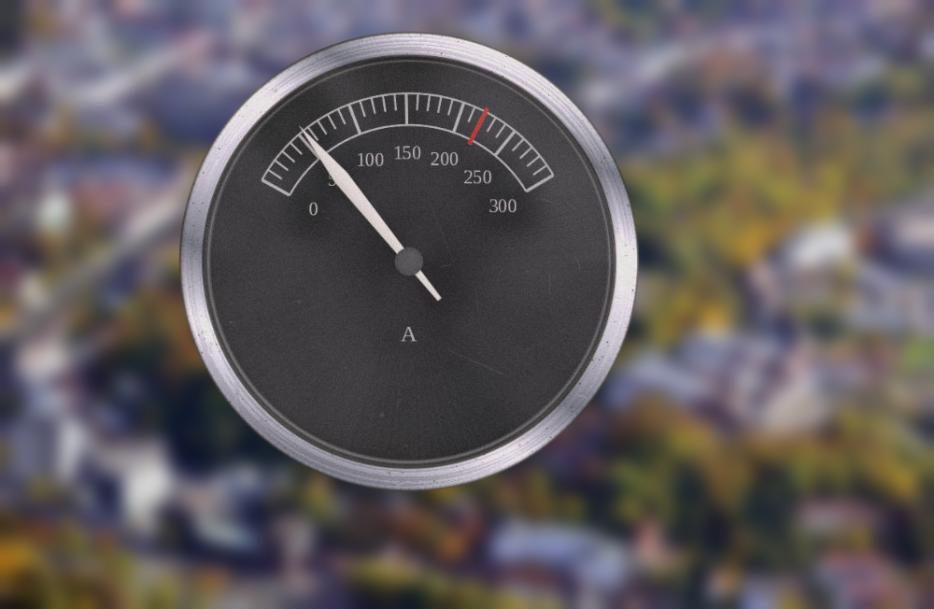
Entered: 55,A
